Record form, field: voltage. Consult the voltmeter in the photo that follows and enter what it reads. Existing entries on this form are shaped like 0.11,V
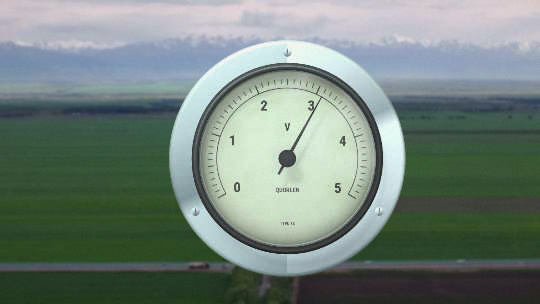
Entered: 3.1,V
